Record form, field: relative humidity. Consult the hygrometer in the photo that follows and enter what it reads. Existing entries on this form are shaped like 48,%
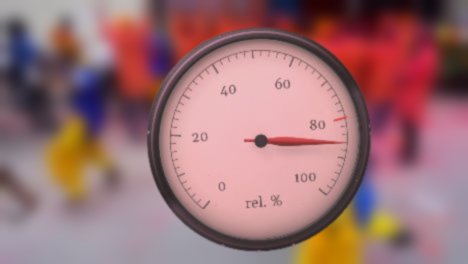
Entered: 86,%
